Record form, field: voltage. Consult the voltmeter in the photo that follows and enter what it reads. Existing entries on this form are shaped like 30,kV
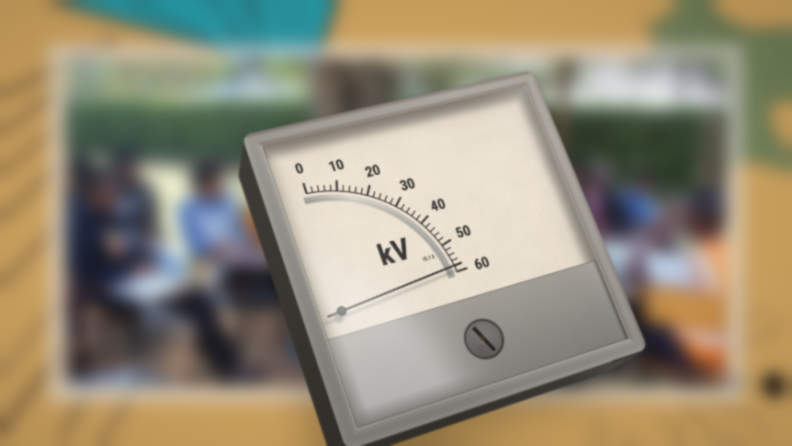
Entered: 58,kV
